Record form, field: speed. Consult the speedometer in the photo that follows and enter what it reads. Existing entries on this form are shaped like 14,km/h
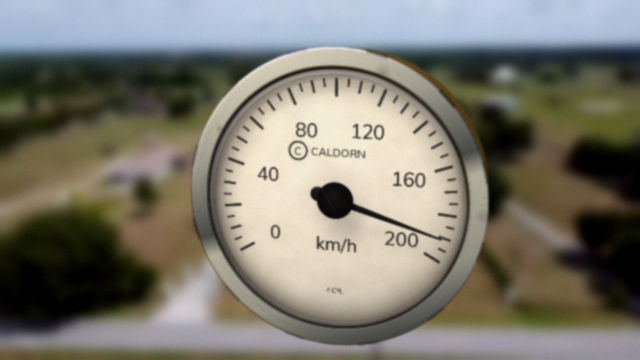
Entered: 190,km/h
